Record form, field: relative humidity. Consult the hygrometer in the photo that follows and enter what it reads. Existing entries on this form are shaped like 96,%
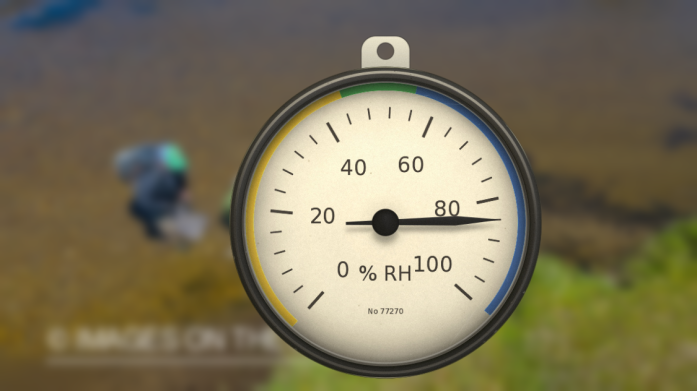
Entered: 84,%
